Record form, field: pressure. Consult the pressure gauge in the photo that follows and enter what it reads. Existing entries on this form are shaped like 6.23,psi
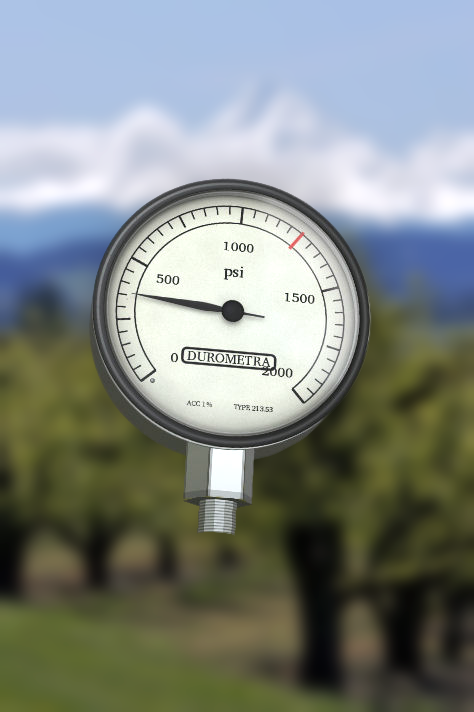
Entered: 350,psi
